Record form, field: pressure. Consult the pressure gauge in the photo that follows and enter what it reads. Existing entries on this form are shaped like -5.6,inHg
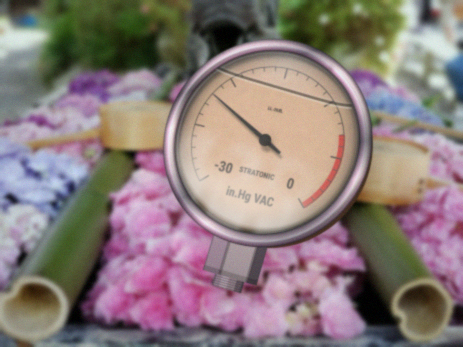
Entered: -22,inHg
